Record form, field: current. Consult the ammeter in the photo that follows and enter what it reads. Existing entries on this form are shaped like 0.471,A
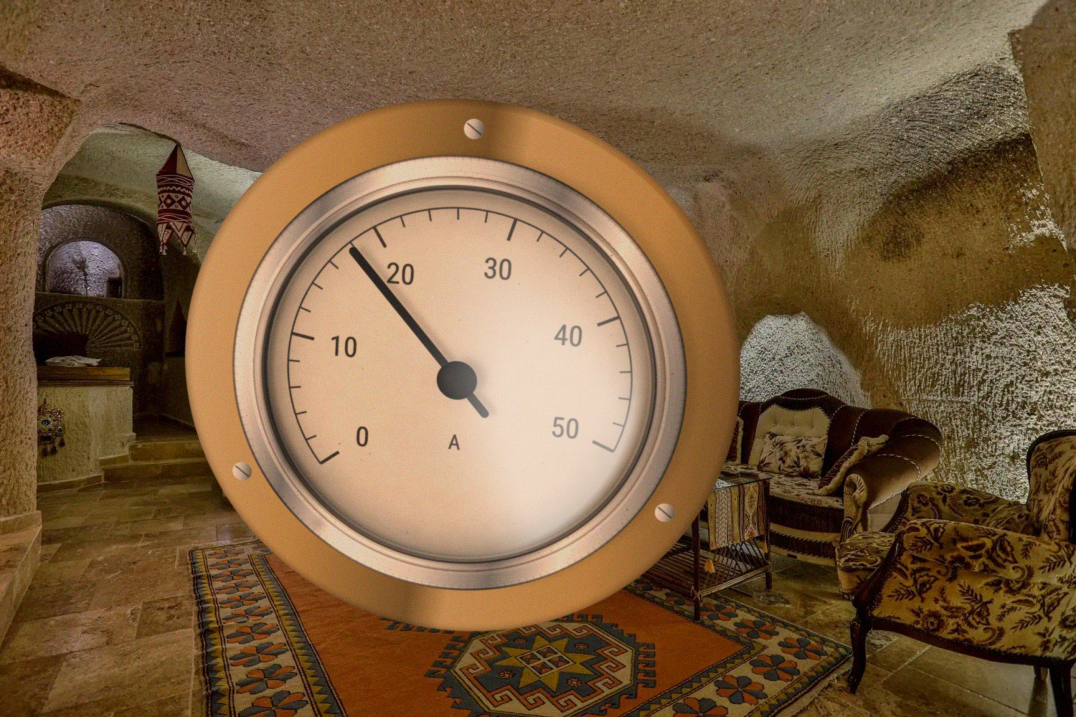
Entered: 18,A
